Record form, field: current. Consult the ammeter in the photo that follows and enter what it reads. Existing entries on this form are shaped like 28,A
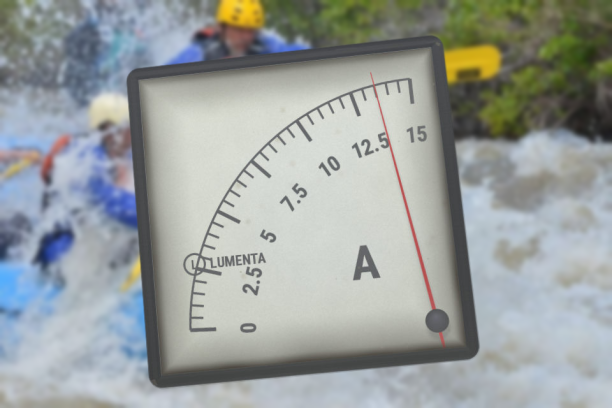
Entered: 13.5,A
